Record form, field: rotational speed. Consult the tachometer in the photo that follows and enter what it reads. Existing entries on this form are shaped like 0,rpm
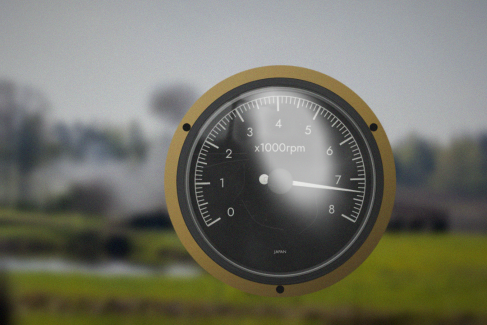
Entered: 7300,rpm
